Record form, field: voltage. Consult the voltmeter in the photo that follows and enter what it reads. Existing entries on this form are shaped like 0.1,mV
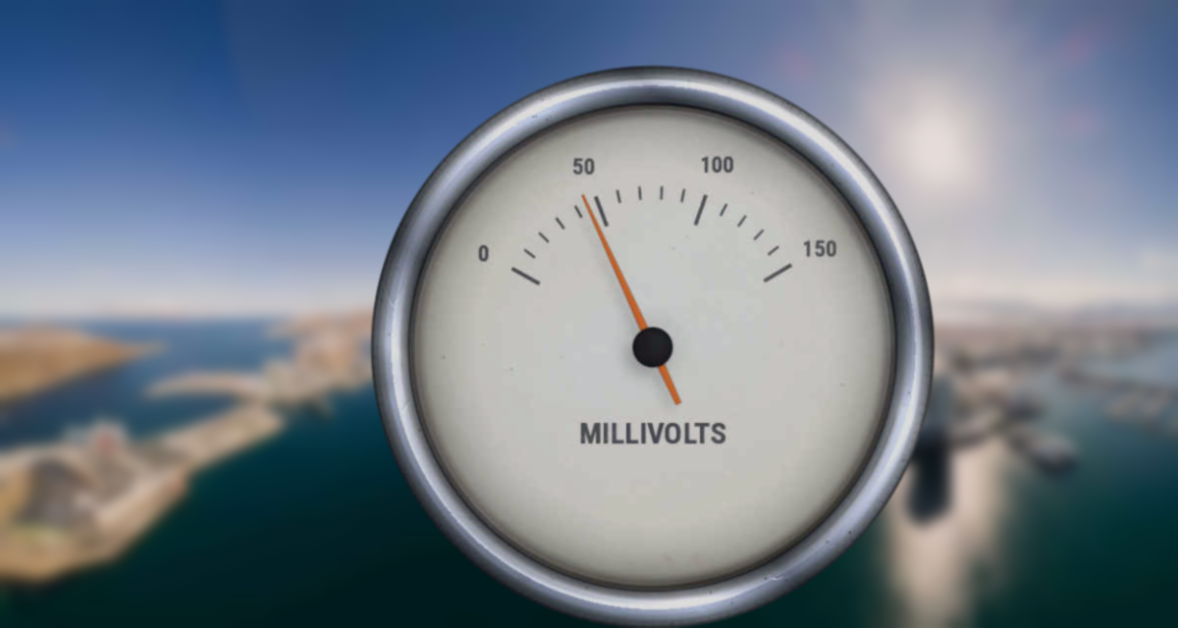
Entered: 45,mV
